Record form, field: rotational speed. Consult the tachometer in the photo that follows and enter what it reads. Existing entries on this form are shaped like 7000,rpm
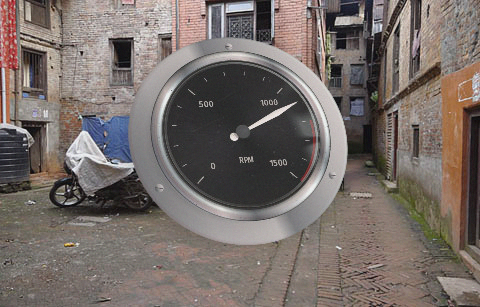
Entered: 1100,rpm
